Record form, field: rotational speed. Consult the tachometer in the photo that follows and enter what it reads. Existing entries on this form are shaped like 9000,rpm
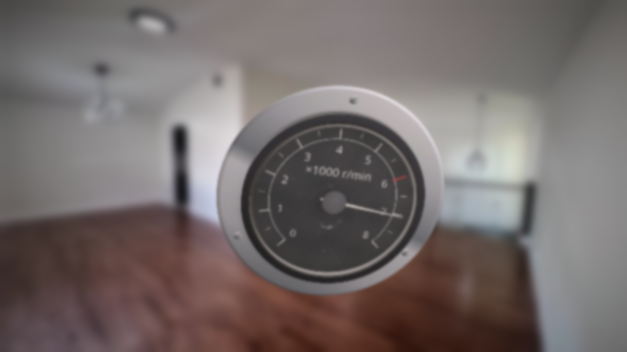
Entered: 7000,rpm
